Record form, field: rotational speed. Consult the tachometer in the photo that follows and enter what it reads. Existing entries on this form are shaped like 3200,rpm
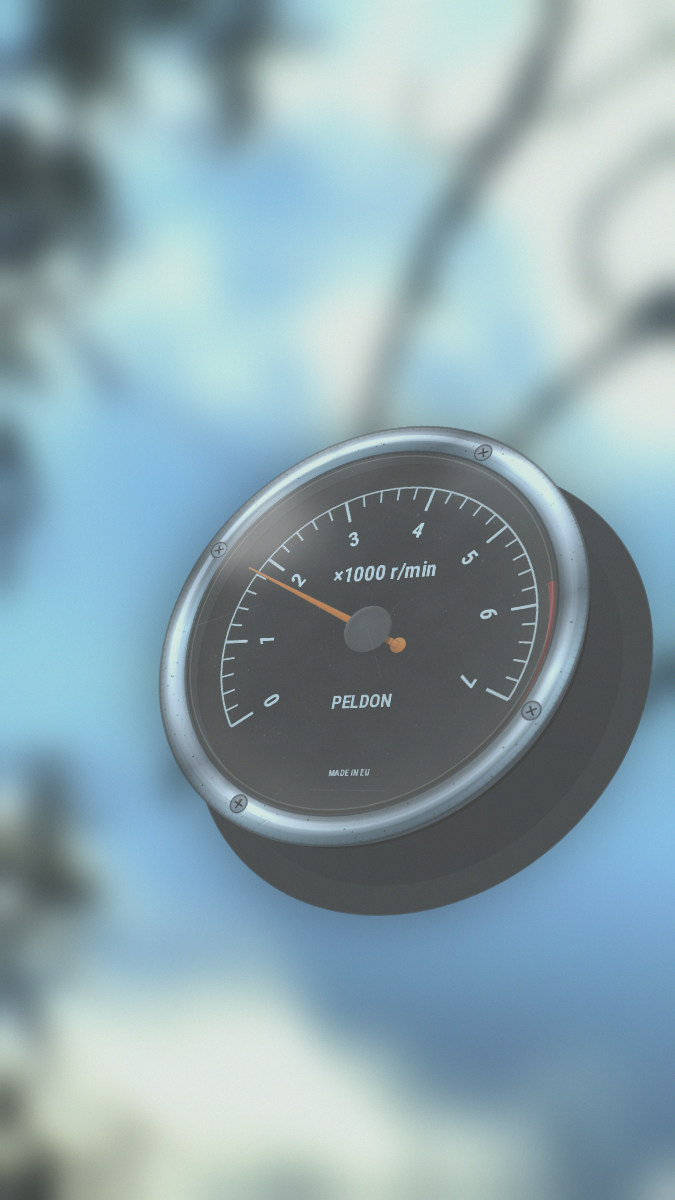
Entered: 1800,rpm
